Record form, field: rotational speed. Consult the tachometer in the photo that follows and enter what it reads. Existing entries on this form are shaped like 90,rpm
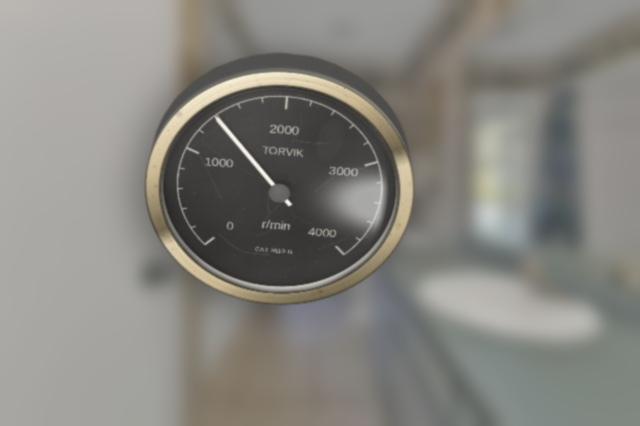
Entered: 1400,rpm
